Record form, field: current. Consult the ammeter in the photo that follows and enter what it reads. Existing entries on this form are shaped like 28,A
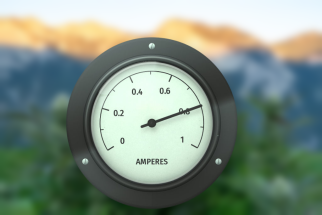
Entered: 0.8,A
